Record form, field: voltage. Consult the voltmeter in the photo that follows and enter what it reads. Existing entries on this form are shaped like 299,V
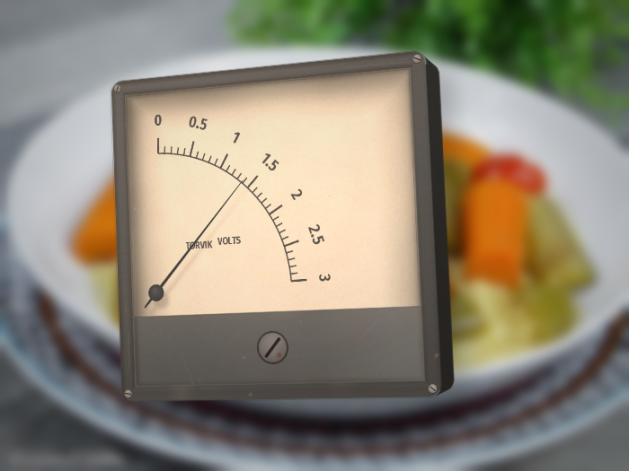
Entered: 1.4,V
